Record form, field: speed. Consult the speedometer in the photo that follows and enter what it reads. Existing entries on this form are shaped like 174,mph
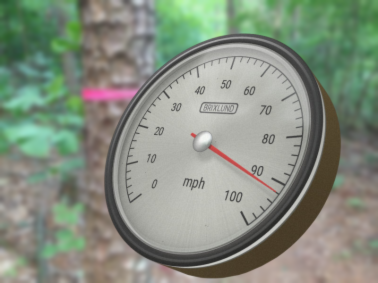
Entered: 92,mph
